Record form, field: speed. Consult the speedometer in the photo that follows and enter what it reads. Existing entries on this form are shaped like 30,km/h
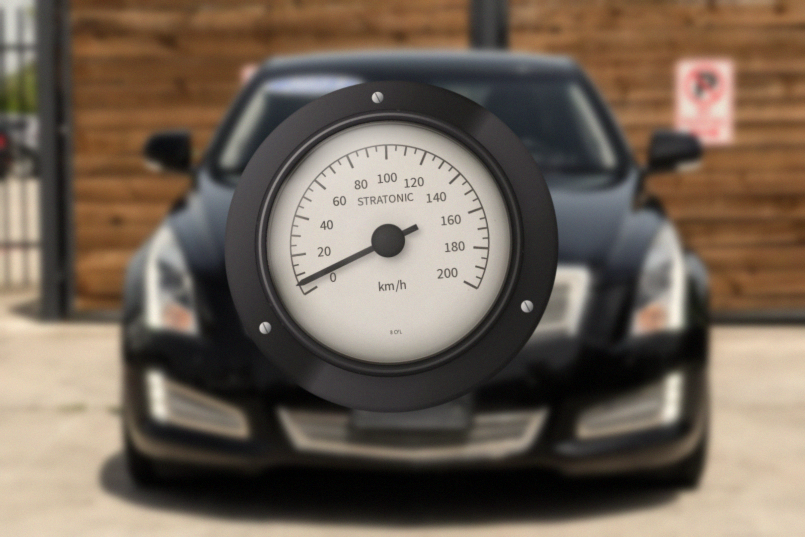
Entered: 5,km/h
